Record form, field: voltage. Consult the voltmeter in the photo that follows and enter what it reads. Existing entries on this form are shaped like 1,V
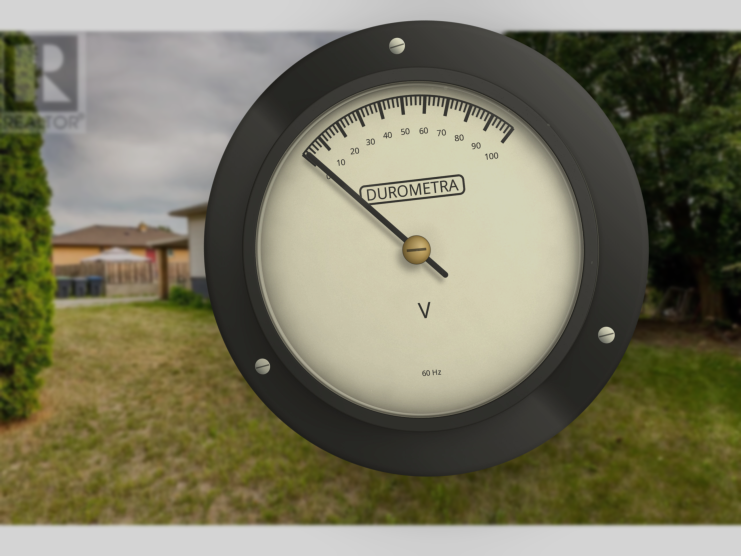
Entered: 2,V
